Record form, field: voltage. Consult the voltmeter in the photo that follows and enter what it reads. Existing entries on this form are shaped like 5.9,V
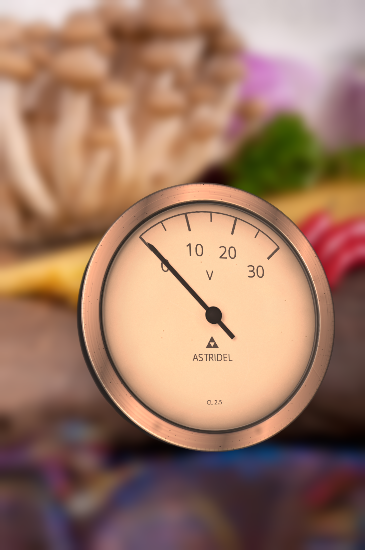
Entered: 0,V
